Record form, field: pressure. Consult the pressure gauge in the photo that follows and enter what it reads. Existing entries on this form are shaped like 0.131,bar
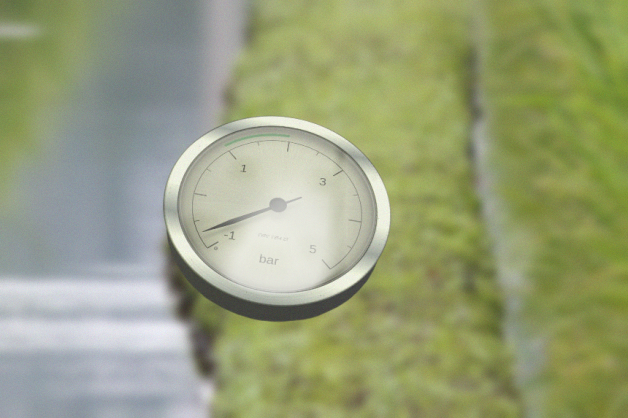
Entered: -0.75,bar
